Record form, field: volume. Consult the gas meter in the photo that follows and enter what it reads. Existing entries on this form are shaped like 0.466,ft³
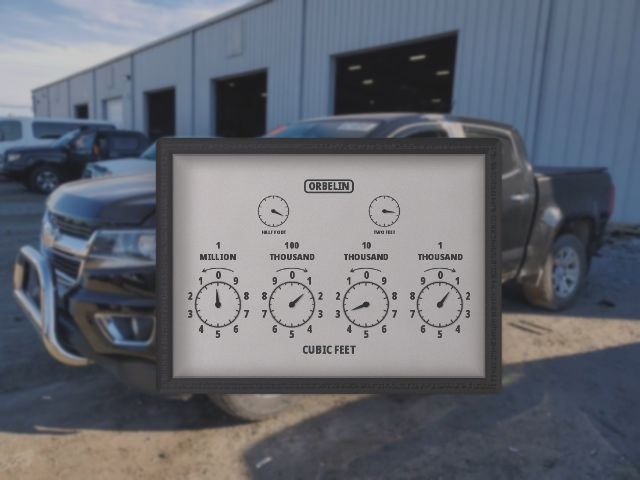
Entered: 13100,ft³
